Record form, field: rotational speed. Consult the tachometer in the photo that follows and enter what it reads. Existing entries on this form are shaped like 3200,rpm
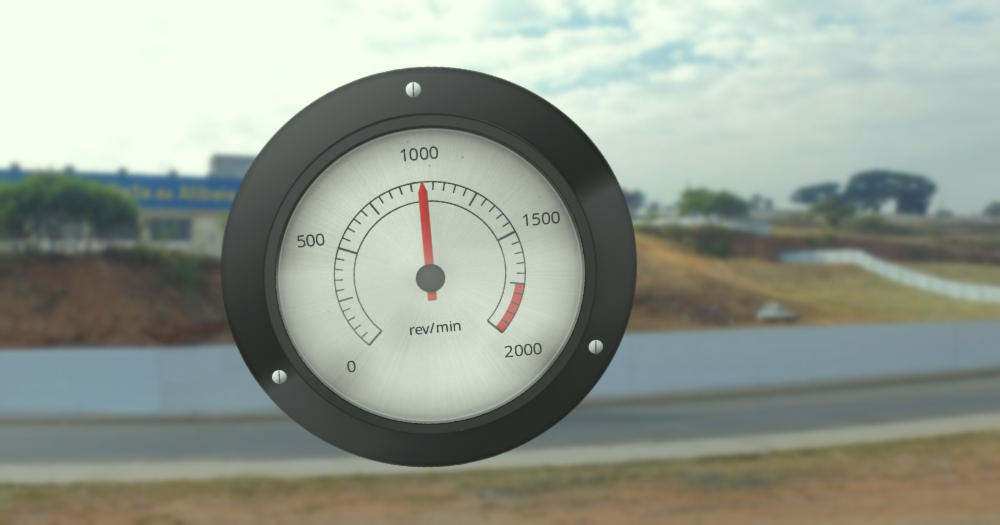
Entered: 1000,rpm
